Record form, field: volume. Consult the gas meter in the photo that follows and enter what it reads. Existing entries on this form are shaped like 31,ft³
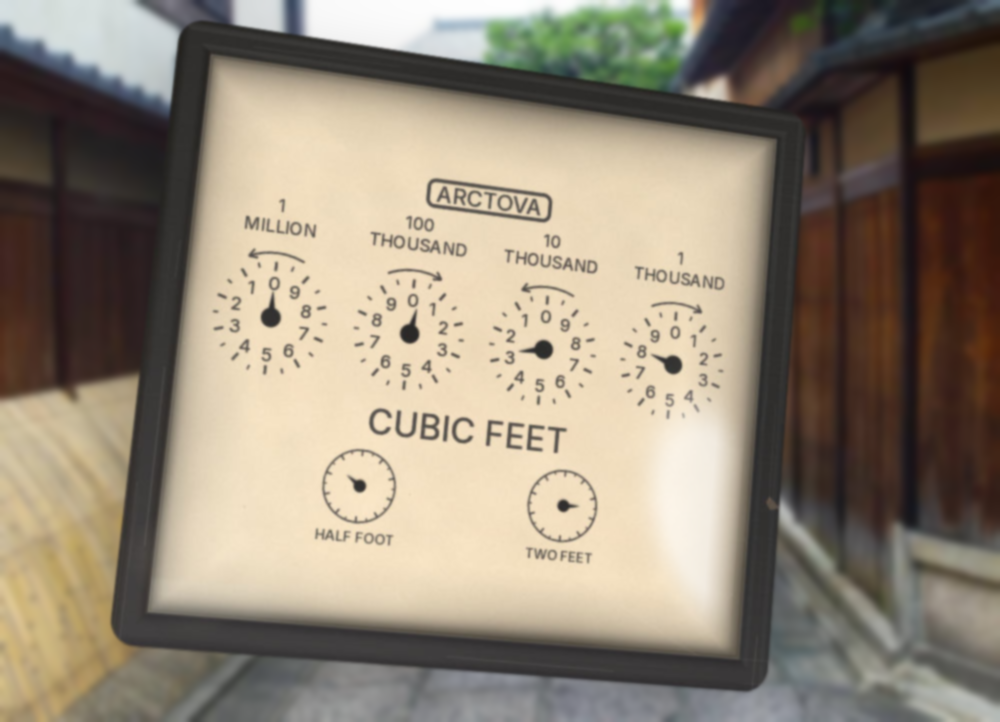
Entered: 2800,ft³
